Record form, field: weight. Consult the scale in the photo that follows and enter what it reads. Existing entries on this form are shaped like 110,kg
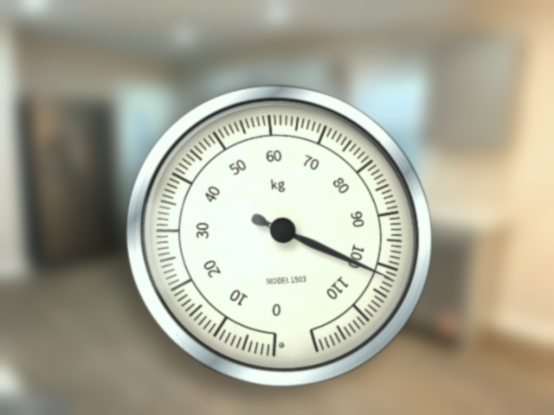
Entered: 102,kg
